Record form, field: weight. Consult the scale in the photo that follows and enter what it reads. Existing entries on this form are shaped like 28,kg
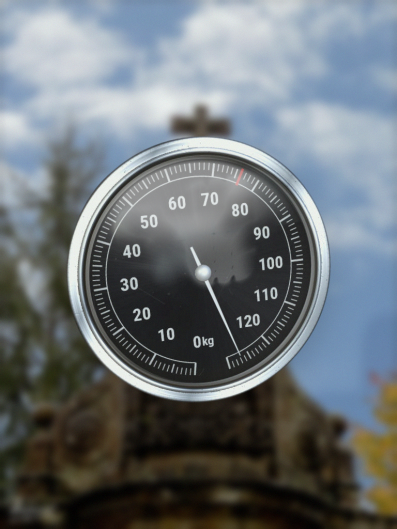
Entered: 127,kg
